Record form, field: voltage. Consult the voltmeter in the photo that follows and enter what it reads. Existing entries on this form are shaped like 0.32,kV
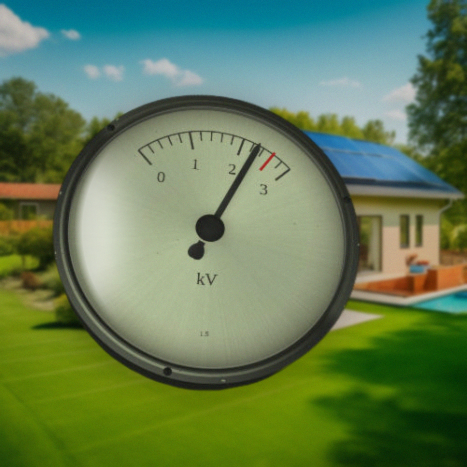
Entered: 2.3,kV
